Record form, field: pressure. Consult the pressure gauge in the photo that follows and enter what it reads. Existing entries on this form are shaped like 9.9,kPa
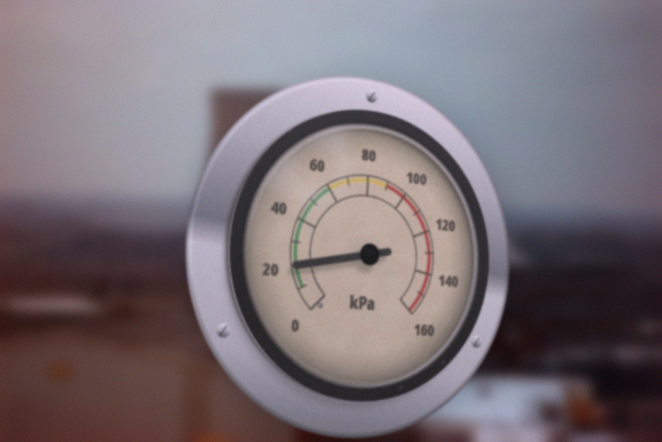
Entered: 20,kPa
